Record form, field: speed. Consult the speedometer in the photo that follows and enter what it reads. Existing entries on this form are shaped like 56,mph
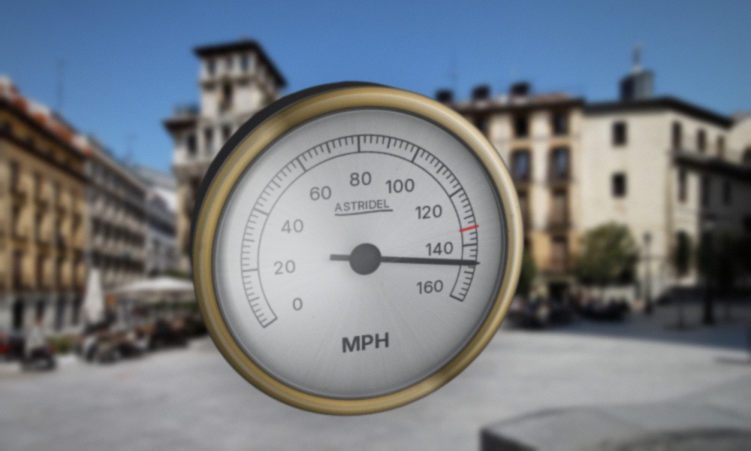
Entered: 146,mph
